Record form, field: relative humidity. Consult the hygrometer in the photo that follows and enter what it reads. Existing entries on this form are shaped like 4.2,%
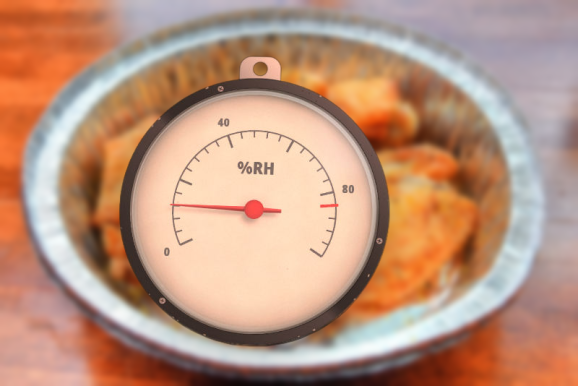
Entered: 12,%
